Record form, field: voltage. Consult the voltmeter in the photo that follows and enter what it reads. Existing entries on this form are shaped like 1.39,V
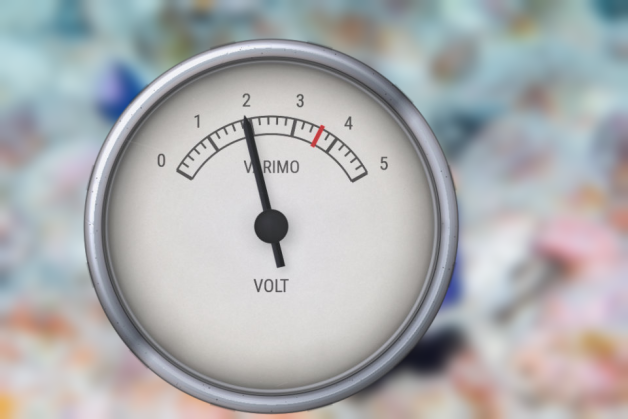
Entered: 1.9,V
